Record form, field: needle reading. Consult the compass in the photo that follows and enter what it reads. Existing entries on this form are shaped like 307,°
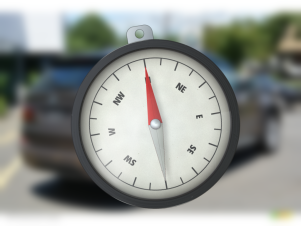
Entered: 0,°
